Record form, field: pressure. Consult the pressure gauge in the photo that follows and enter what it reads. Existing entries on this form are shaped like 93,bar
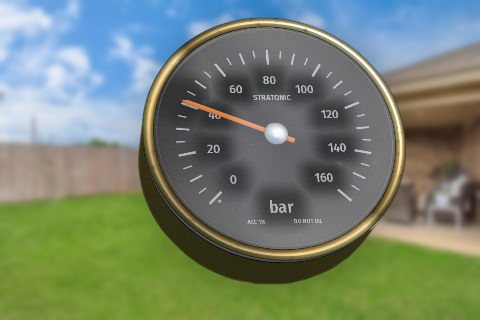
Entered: 40,bar
